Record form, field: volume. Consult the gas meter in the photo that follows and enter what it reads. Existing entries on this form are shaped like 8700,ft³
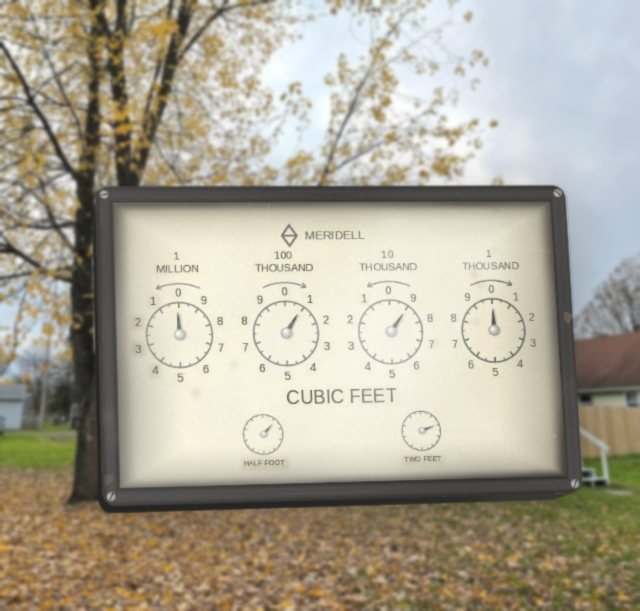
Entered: 9000,ft³
